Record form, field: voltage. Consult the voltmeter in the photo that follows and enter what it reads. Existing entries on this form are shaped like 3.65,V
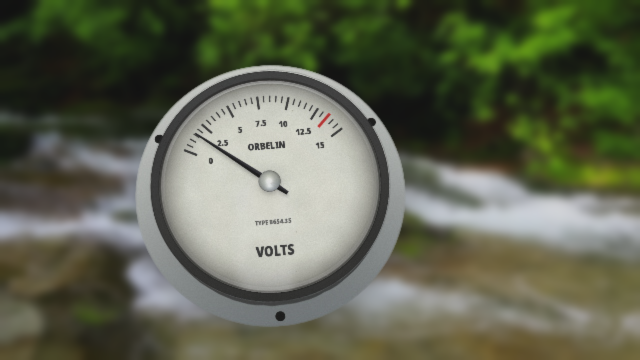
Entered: 1.5,V
